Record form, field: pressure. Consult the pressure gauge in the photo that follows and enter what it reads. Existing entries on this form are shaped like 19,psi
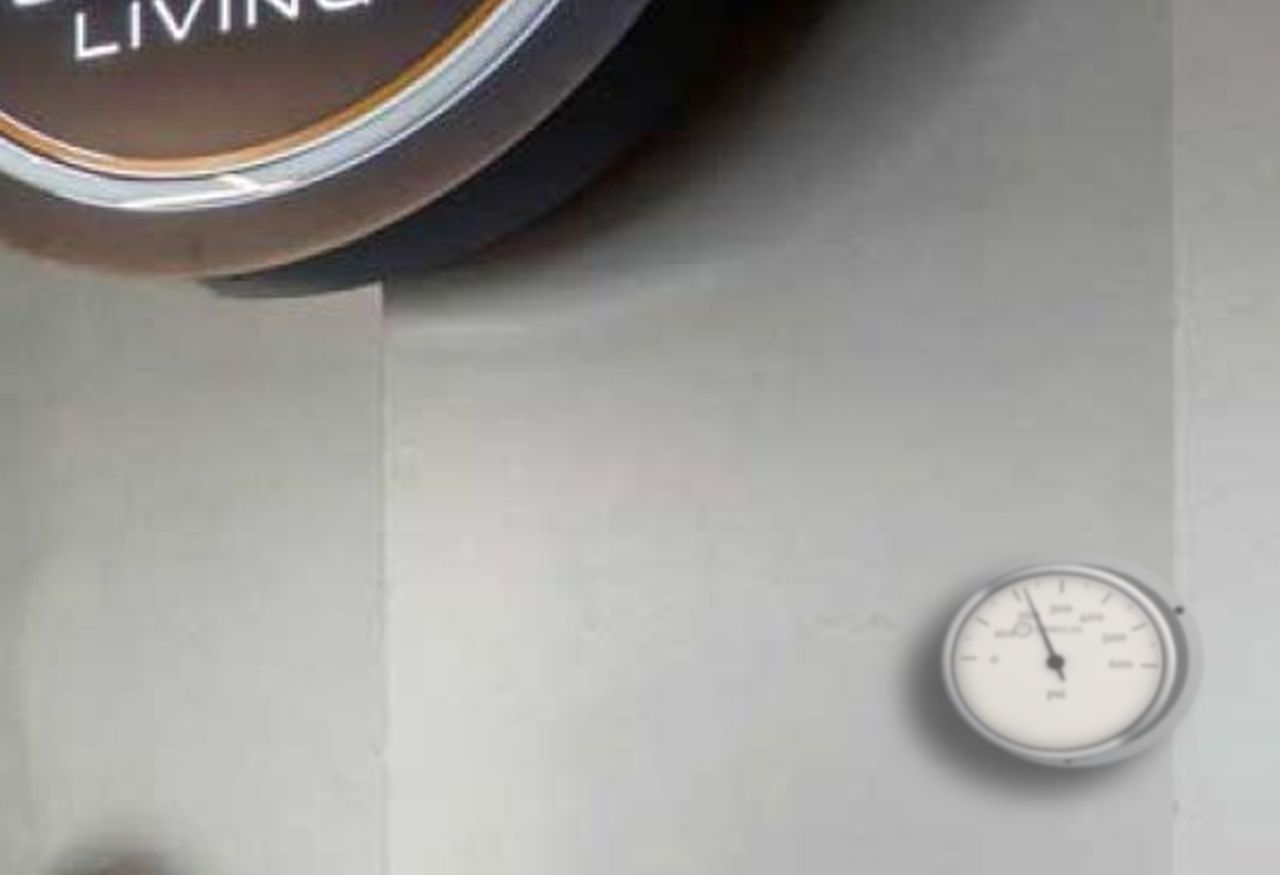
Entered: 225,psi
